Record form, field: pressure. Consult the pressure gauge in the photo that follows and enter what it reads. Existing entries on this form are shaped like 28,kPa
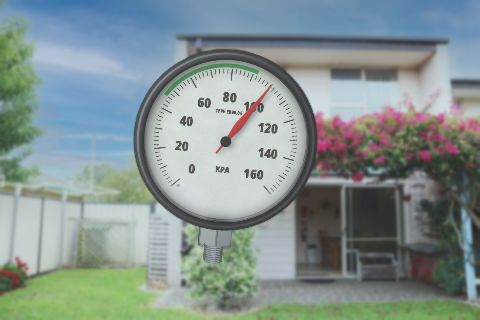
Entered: 100,kPa
